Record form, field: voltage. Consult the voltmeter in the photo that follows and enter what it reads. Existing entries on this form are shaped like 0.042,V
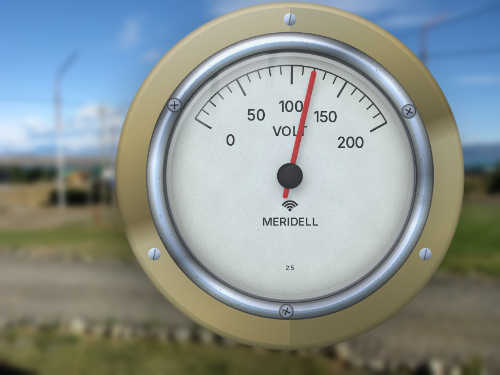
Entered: 120,V
